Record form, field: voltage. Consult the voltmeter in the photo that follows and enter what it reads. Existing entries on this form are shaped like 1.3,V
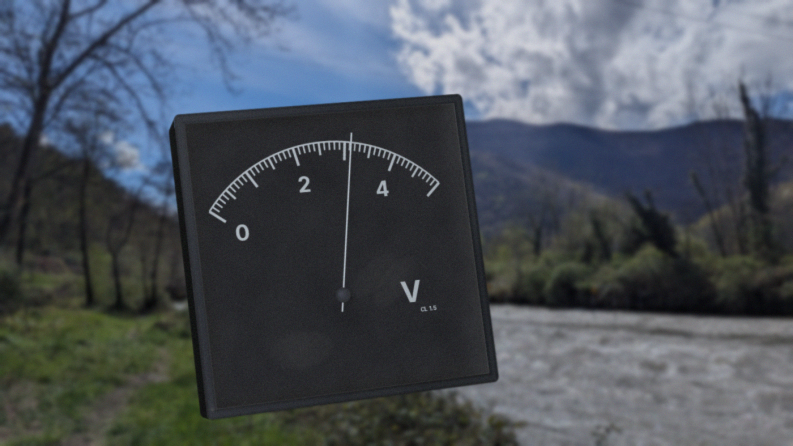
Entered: 3.1,V
